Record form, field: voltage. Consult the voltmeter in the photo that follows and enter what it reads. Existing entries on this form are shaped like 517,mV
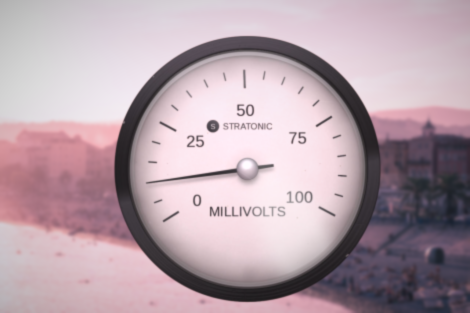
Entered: 10,mV
